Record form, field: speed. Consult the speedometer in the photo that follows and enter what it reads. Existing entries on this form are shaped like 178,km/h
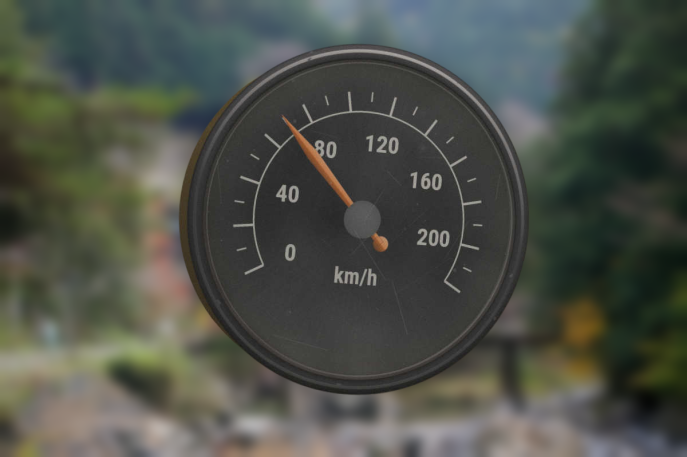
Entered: 70,km/h
